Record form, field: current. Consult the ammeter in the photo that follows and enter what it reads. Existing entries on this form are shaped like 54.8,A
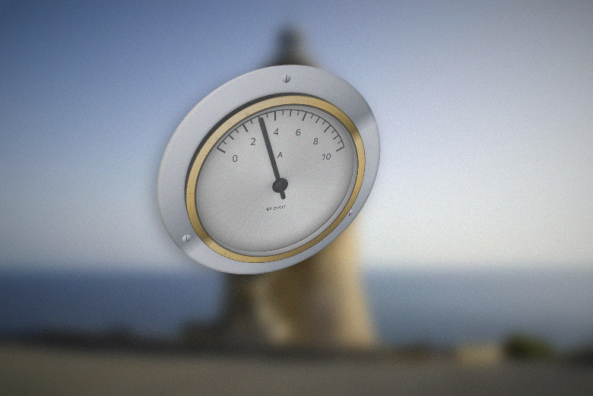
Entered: 3,A
